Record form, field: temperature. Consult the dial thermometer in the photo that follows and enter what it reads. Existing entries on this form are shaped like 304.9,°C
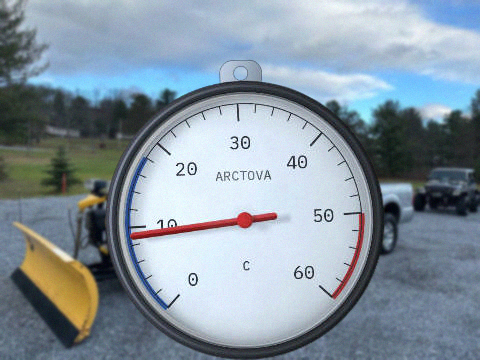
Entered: 9,°C
